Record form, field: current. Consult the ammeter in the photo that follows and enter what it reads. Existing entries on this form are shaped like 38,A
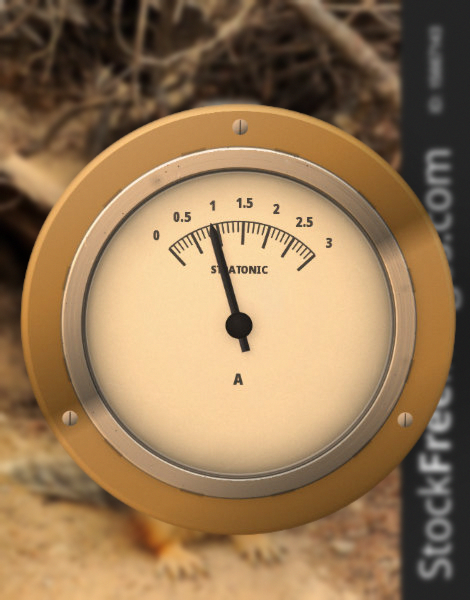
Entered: 0.9,A
